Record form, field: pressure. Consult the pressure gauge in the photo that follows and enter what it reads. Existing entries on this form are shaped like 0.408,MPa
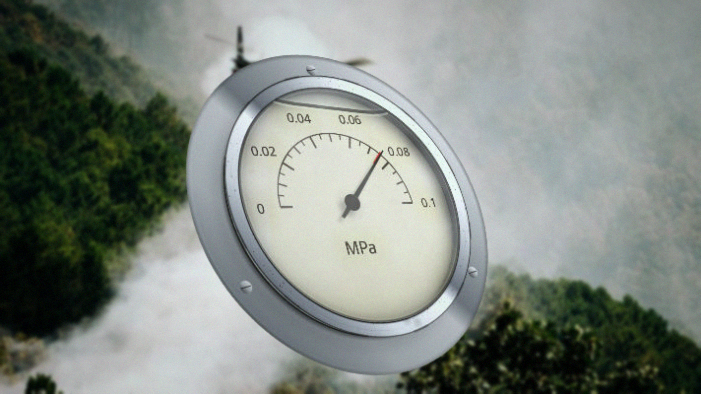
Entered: 0.075,MPa
